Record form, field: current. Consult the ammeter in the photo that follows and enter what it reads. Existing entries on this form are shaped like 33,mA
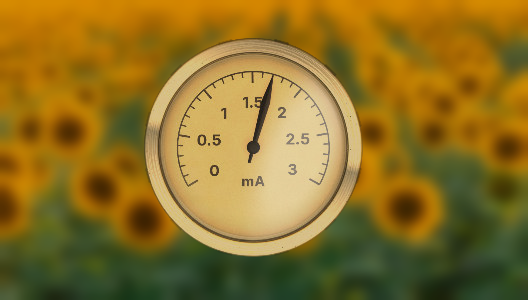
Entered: 1.7,mA
